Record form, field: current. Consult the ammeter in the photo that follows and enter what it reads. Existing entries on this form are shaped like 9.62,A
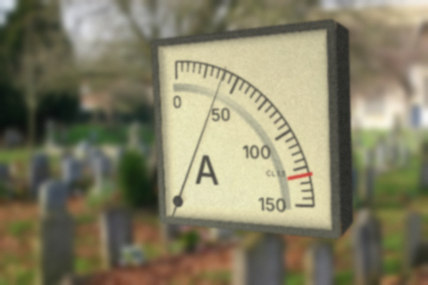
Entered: 40,A
